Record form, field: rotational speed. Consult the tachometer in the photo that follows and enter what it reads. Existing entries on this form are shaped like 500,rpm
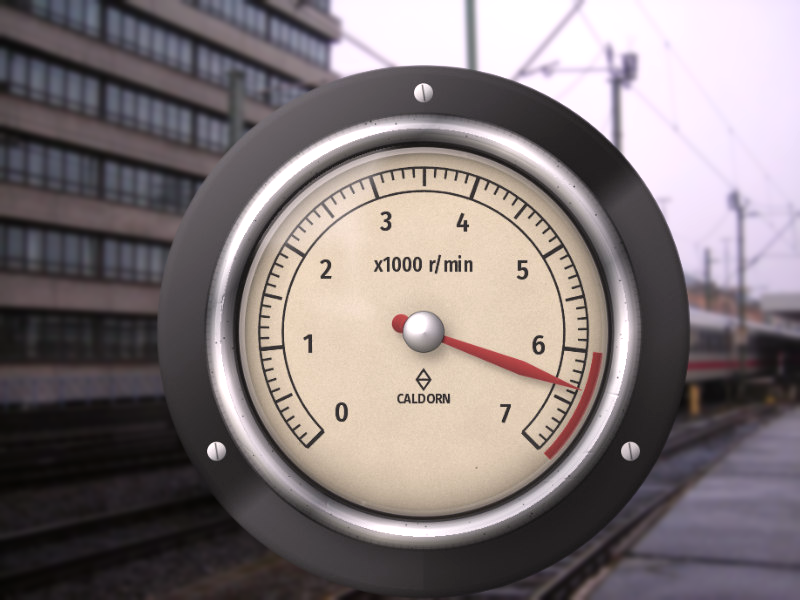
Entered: 6350,rpm
